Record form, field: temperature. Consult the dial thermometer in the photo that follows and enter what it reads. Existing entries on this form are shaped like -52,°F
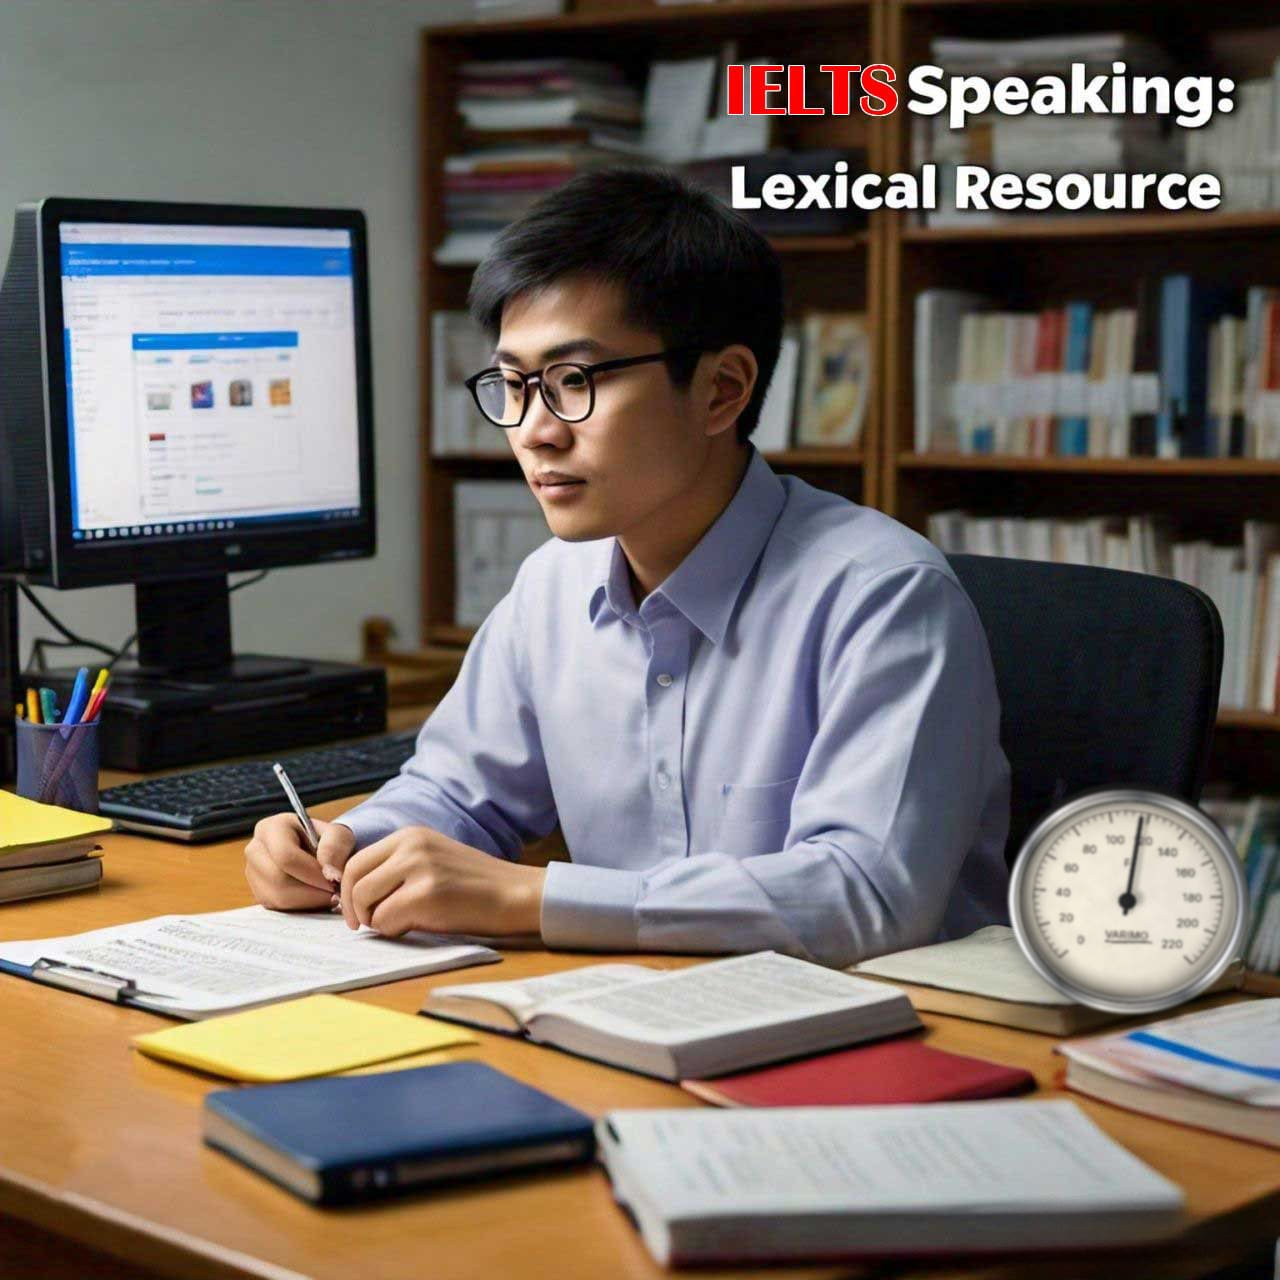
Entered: 116,°F
